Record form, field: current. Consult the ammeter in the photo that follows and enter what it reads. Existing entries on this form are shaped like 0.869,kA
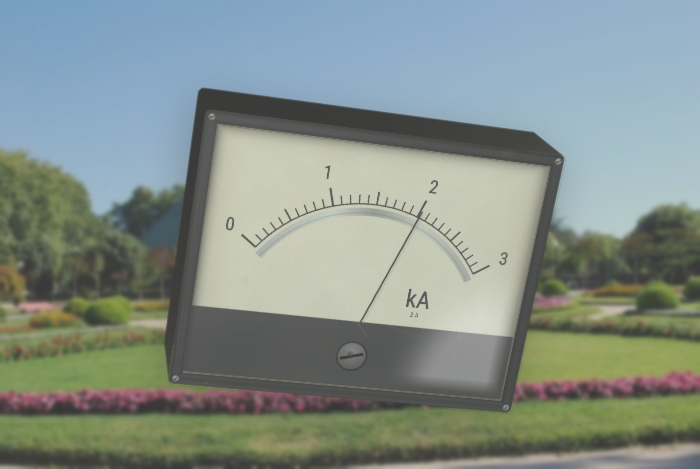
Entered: 2,kA
